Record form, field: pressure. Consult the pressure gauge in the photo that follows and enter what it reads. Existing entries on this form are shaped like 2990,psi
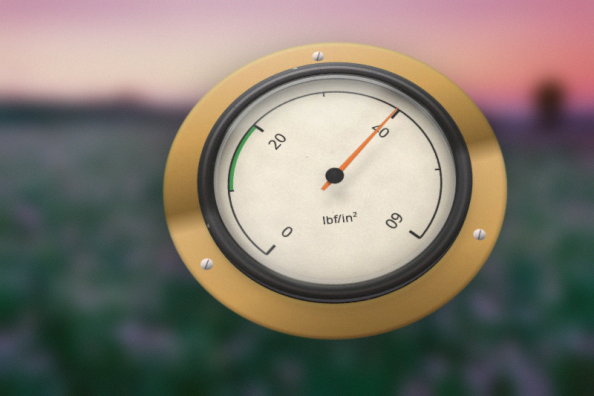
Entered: 40,psi
